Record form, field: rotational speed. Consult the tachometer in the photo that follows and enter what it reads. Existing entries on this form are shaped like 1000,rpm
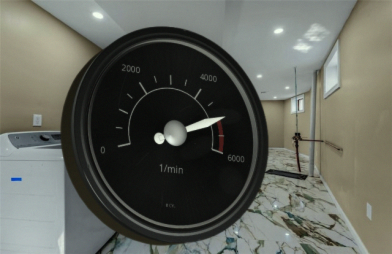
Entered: 5000,rpm
